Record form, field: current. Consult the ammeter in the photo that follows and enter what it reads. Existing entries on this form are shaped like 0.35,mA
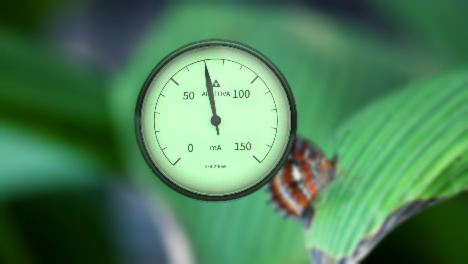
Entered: 70,mA
